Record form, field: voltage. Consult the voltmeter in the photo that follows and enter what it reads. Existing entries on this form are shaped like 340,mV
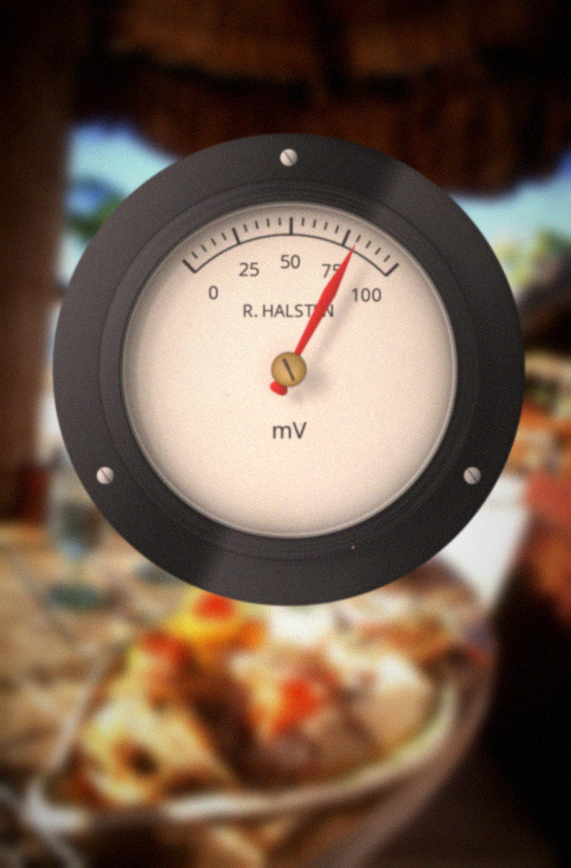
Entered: 80,mV
